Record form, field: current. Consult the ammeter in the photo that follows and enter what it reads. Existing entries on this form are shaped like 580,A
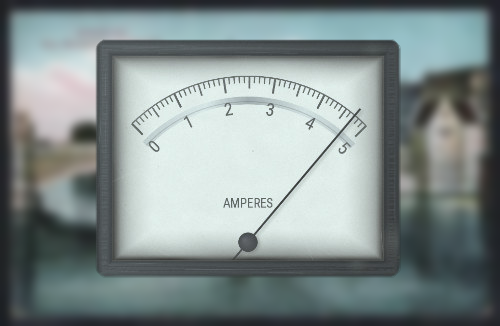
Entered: 4.7,A
